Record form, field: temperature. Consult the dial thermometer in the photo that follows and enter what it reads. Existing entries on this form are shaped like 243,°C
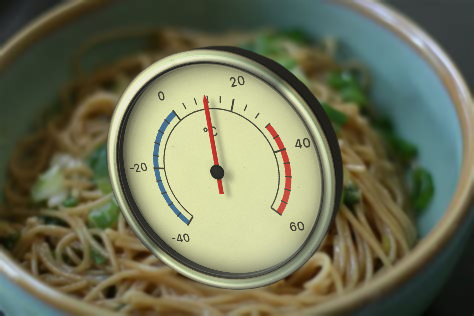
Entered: 12,°C
